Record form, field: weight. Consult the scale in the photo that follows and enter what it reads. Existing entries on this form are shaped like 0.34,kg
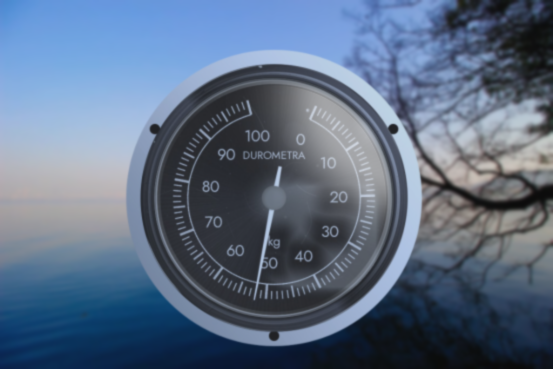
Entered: 52,kg
